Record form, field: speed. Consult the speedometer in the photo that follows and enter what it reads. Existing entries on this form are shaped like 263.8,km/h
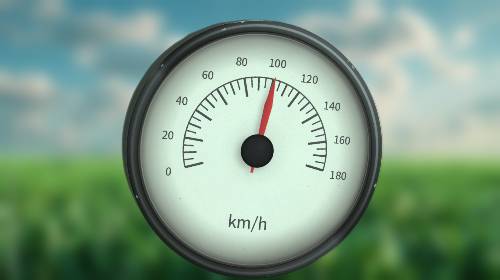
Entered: 100,km/h
